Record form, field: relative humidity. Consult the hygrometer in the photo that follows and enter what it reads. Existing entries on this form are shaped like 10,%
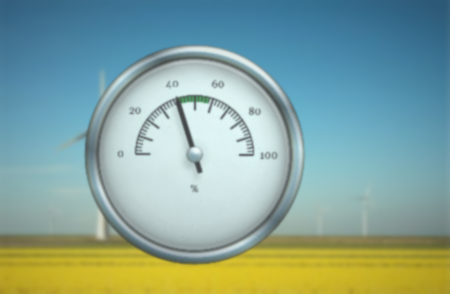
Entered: 40,%
